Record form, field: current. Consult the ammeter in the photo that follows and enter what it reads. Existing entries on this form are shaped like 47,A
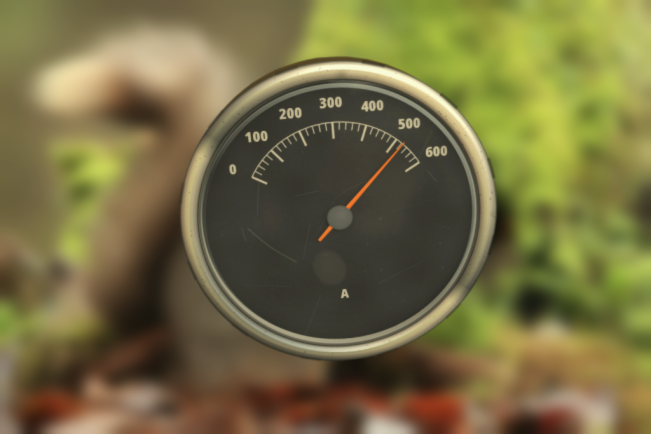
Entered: 520,A
